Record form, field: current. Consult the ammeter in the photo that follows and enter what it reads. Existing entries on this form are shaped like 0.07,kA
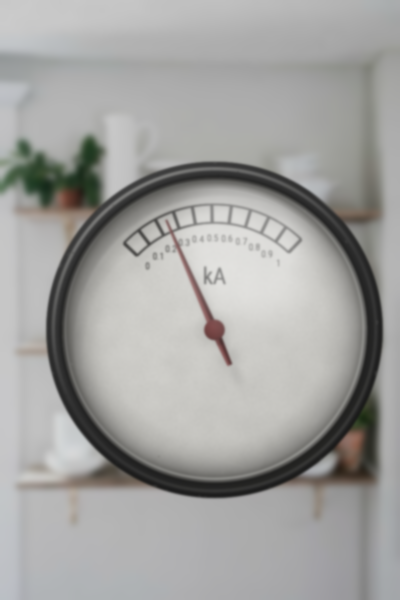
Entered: 0.25,kA
